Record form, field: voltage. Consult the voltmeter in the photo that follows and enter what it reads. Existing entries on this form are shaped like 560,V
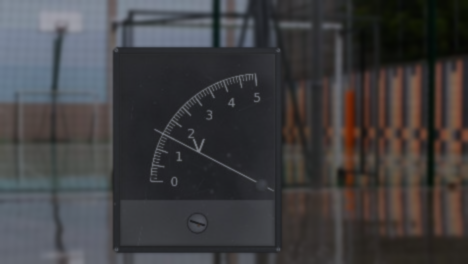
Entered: 1.5,V
